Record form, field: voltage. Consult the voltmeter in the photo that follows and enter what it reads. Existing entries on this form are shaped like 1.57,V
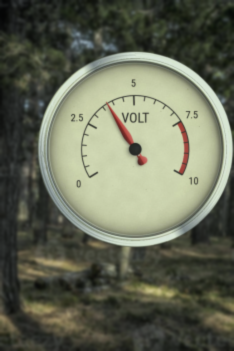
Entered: 3.75,V
